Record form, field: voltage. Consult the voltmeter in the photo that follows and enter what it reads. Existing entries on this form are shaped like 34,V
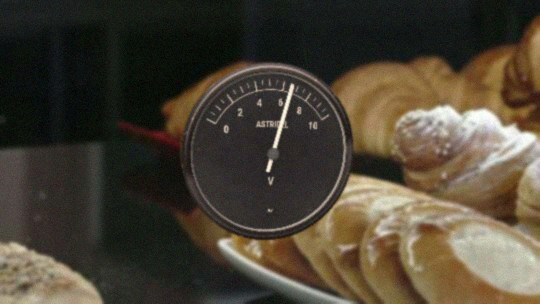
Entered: 6.5,V
